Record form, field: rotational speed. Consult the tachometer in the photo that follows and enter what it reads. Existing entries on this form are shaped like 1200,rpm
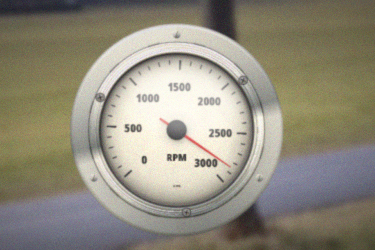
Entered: 2850,rpm
